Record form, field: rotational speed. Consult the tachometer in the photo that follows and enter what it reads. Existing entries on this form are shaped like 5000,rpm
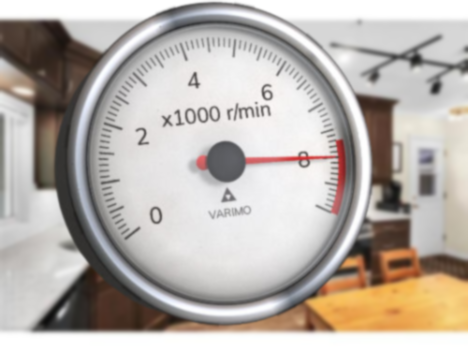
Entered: 8000,rpm
